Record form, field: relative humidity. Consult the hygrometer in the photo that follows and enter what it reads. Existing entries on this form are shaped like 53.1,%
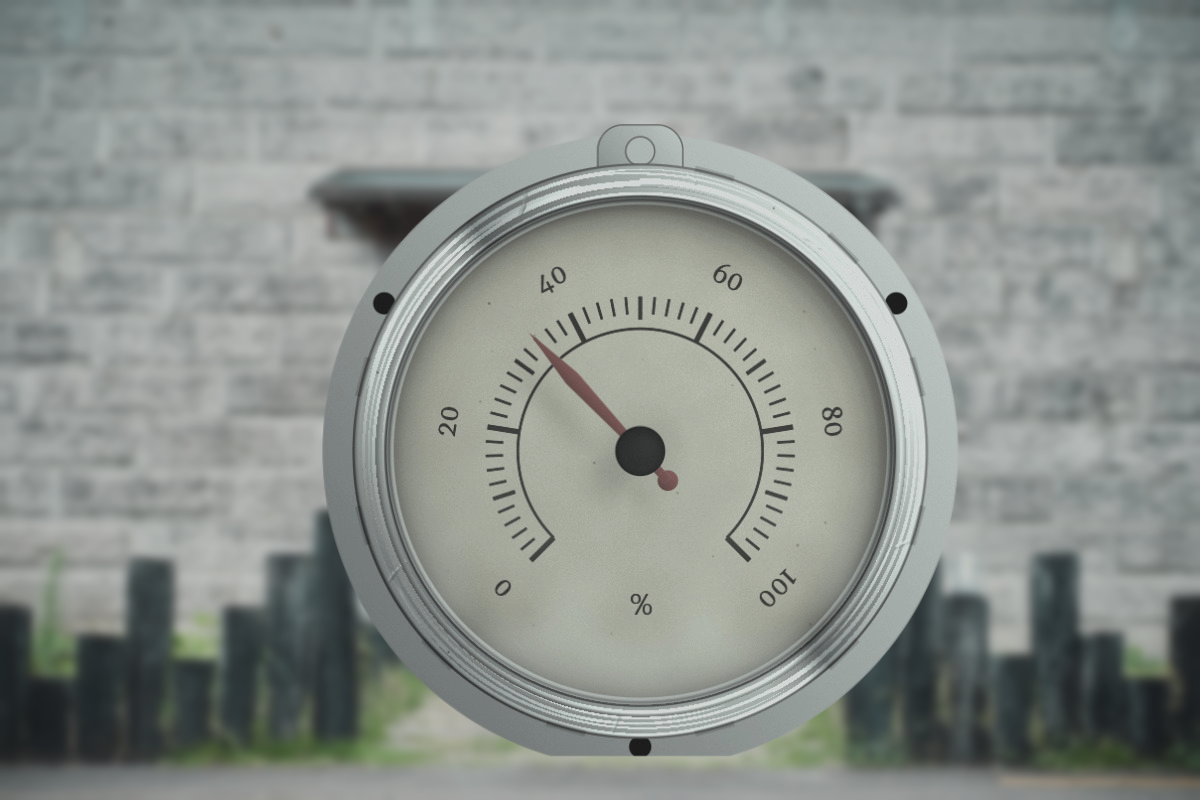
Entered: 34,%
